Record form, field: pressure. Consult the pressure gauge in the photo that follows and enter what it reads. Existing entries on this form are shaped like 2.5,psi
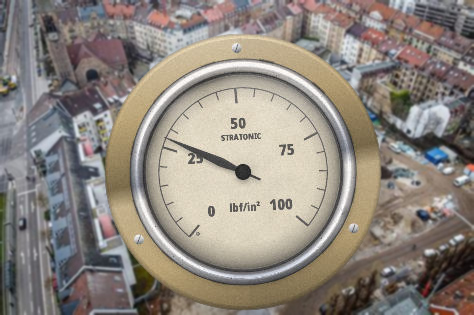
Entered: 27.5,psi
